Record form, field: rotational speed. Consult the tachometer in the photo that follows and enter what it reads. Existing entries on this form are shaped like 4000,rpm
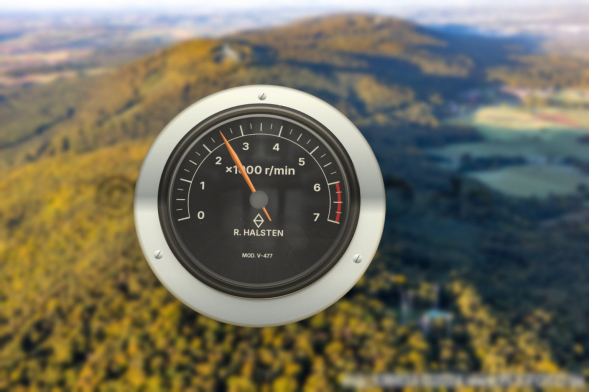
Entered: 2500,rpm
